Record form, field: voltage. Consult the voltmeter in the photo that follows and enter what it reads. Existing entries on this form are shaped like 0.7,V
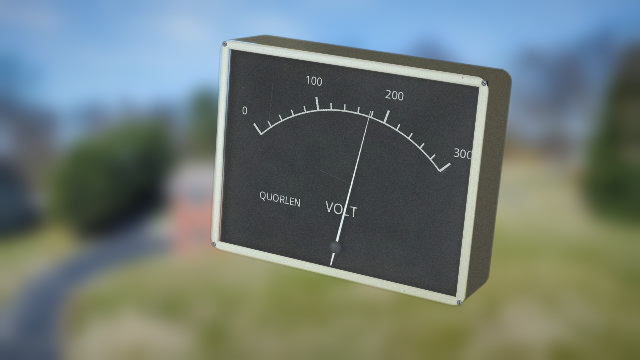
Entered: 180,V
